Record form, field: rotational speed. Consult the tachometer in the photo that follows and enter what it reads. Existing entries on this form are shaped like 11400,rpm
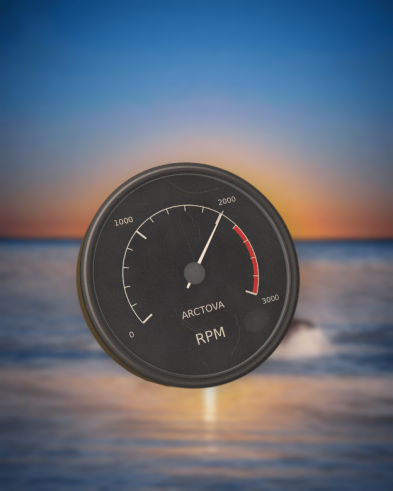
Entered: 2000,rpm
